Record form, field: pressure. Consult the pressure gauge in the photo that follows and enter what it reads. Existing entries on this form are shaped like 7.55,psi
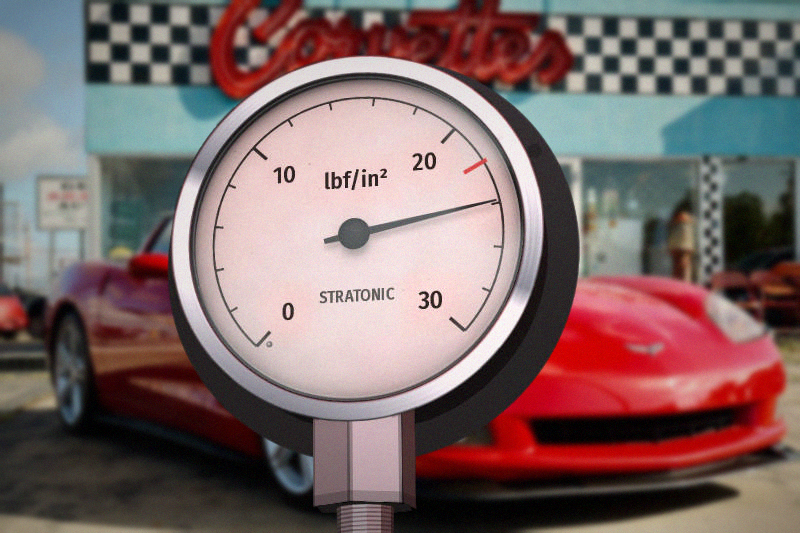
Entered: 24,psi
